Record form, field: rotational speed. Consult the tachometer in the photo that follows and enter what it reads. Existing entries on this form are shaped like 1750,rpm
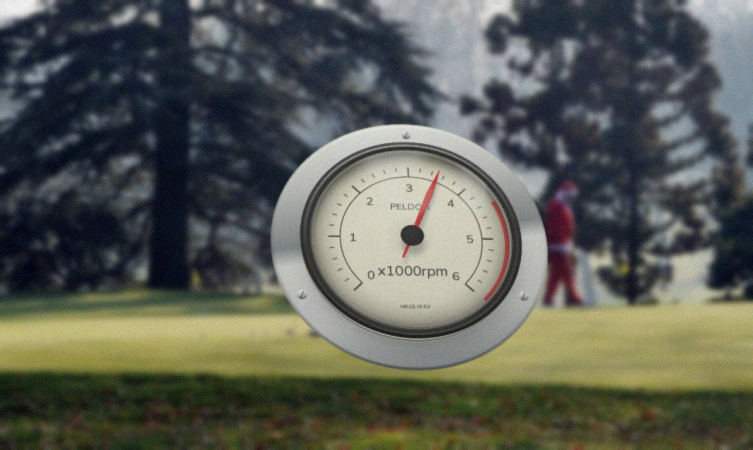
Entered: 3500,rpm
